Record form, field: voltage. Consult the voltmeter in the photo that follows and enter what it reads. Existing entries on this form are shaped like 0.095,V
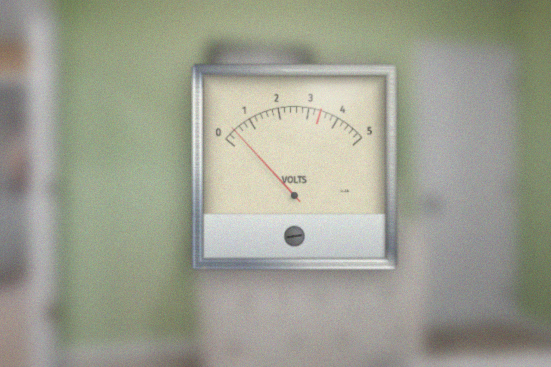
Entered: 0.4,V
